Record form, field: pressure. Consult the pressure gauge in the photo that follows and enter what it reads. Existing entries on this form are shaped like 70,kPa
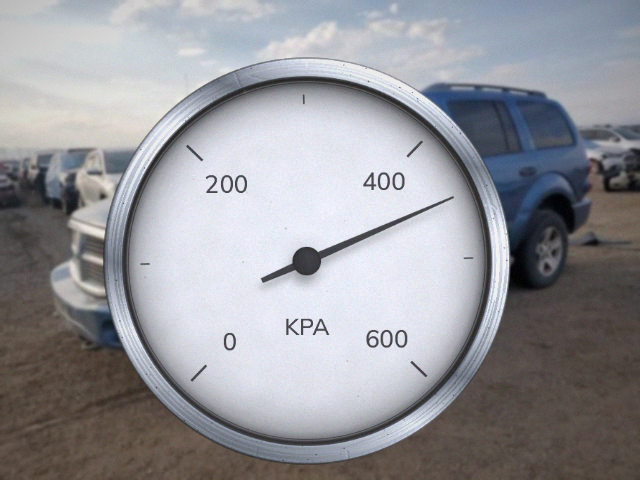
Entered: 450,kPa
